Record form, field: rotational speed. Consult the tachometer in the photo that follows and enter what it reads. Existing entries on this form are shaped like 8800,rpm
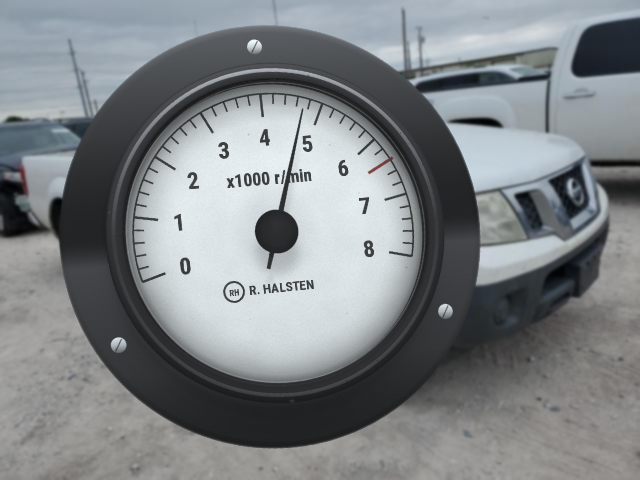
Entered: 4700,rpm
